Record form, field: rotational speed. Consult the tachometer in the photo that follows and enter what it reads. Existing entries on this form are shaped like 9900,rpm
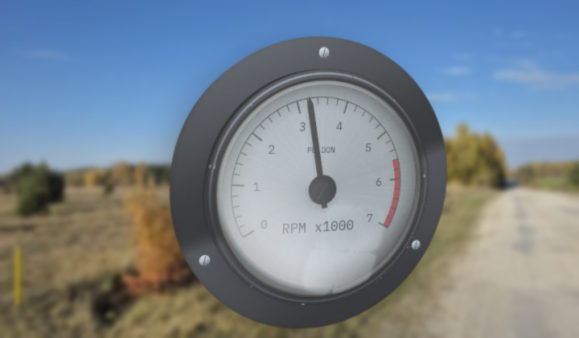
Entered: 3200,rpm
